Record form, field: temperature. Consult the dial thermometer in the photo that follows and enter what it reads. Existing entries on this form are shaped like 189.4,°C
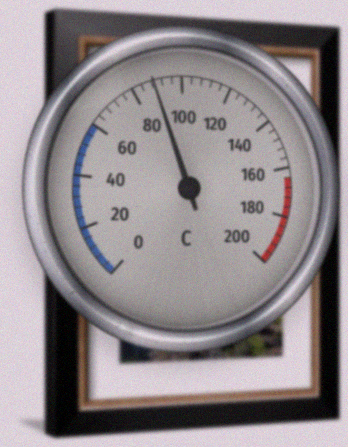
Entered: 88,°C
